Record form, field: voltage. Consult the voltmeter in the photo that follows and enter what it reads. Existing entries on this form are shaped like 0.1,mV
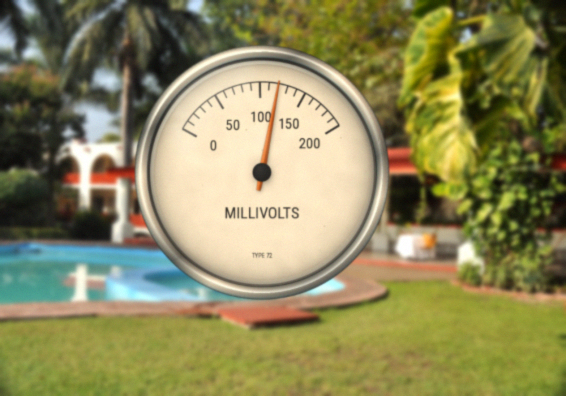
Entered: 120,mV
